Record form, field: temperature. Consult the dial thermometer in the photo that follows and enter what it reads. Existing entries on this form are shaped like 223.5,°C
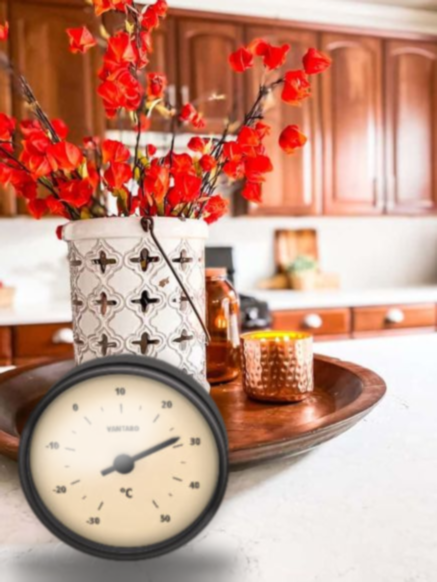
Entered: 27.5,°C
